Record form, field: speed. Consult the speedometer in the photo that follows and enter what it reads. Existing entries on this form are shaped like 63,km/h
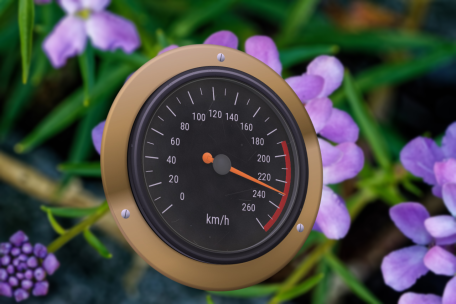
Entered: 230,km/h
